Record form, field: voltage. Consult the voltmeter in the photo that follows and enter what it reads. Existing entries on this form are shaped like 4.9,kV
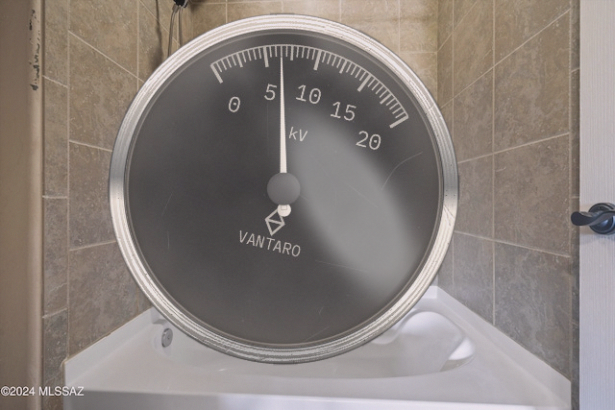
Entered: 6.5,kV
